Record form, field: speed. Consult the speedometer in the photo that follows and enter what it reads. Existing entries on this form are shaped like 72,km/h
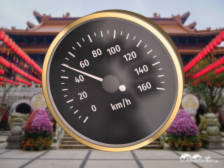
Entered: 50,km/h
